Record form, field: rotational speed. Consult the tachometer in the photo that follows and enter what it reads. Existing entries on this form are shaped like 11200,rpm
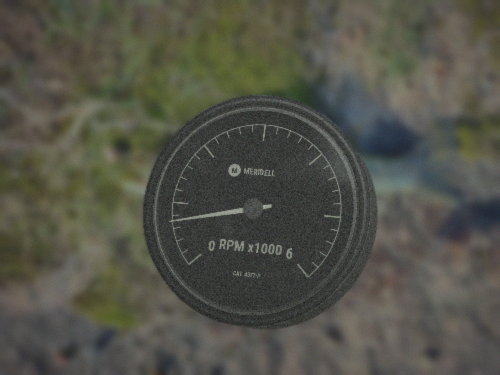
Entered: 700,rpm
